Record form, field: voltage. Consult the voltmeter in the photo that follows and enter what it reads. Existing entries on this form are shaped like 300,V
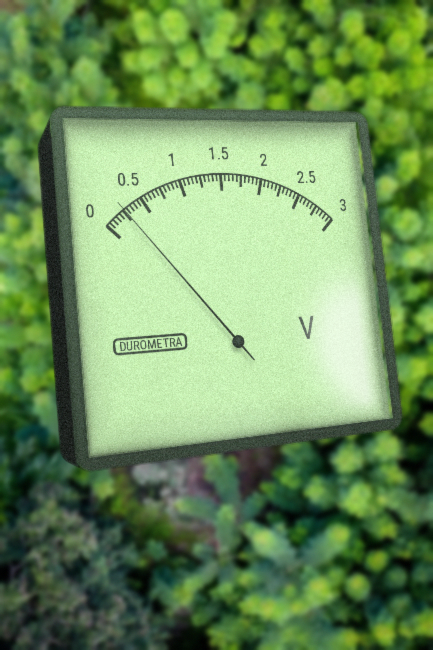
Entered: 0.25,V
